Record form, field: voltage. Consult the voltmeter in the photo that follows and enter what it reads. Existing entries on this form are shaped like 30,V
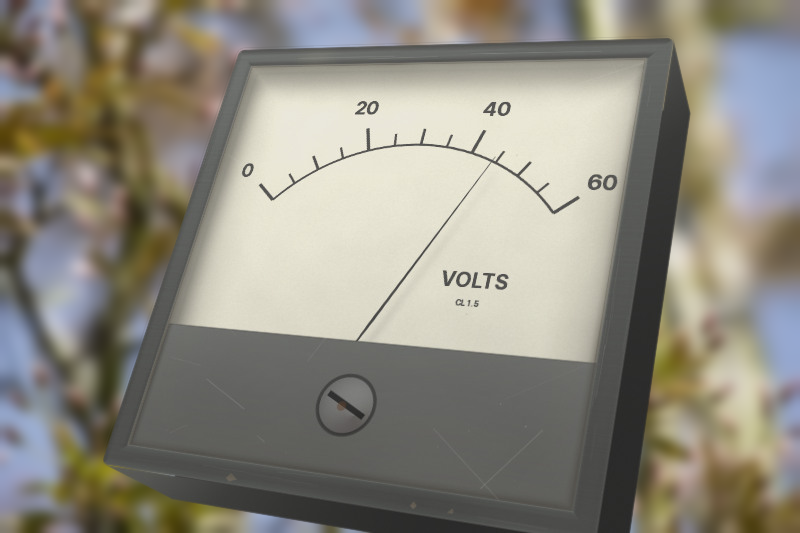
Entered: 45,V
